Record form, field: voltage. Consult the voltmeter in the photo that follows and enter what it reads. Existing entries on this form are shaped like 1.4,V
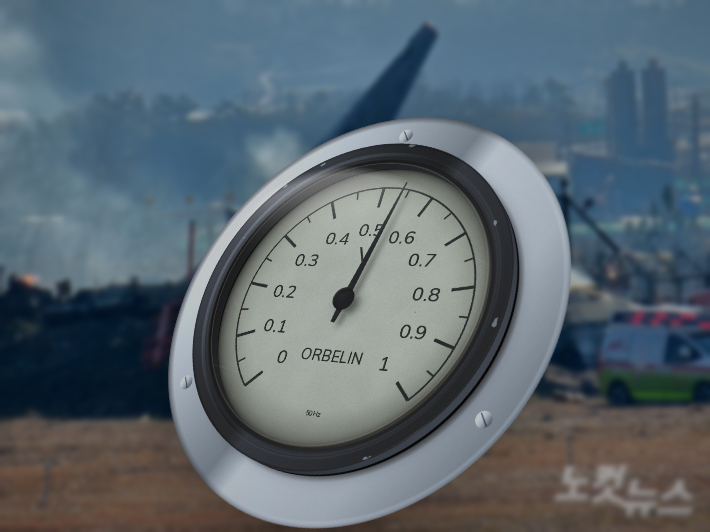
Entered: 0.55,V
